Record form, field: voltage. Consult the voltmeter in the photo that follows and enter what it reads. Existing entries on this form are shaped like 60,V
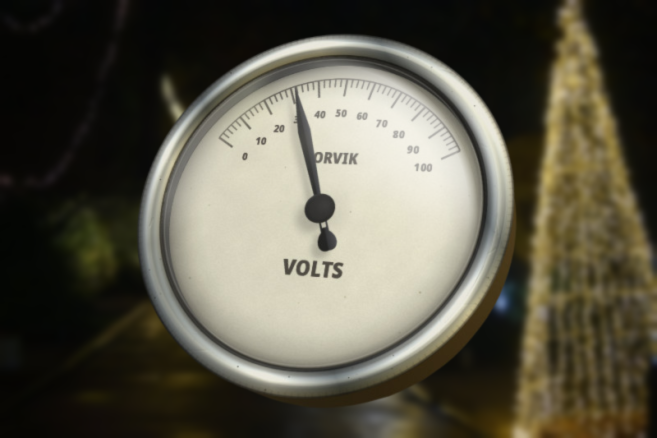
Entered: 32,V
